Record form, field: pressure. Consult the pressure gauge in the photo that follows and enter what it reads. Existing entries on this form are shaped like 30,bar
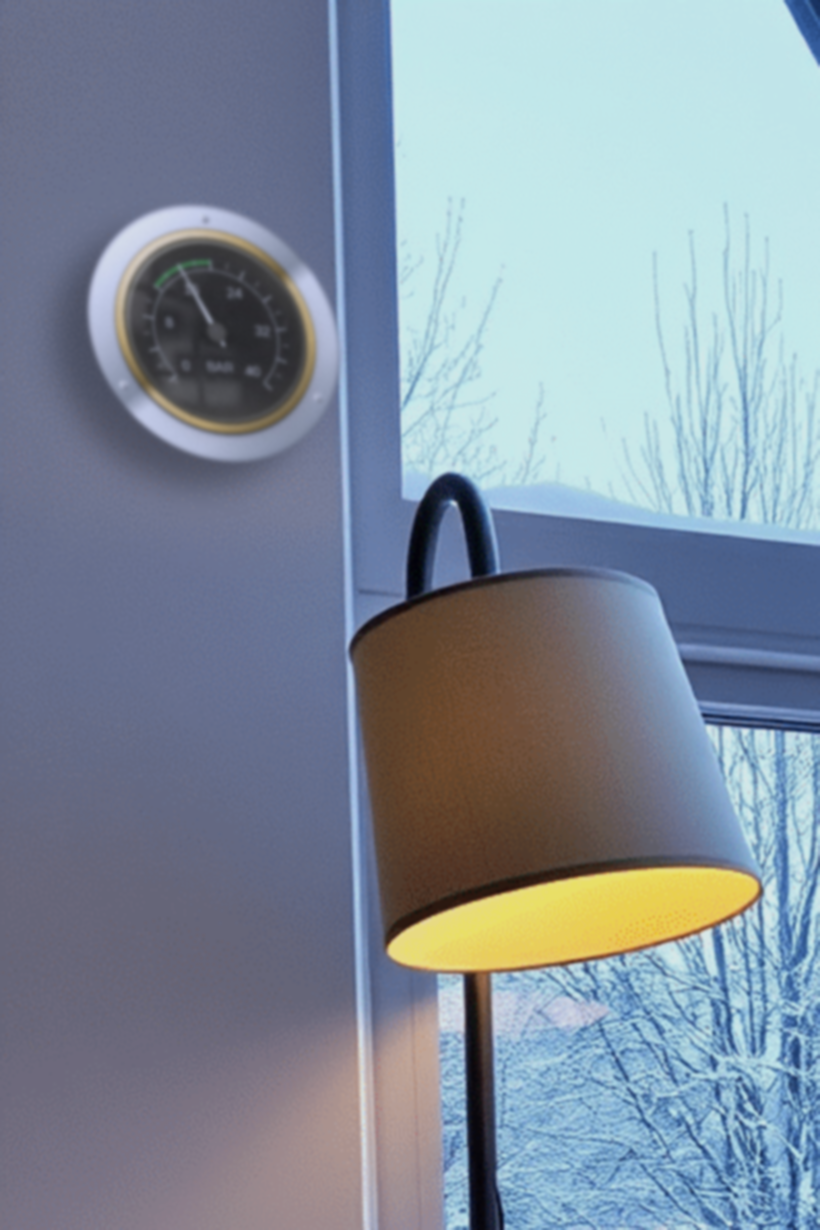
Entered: 16,bar
